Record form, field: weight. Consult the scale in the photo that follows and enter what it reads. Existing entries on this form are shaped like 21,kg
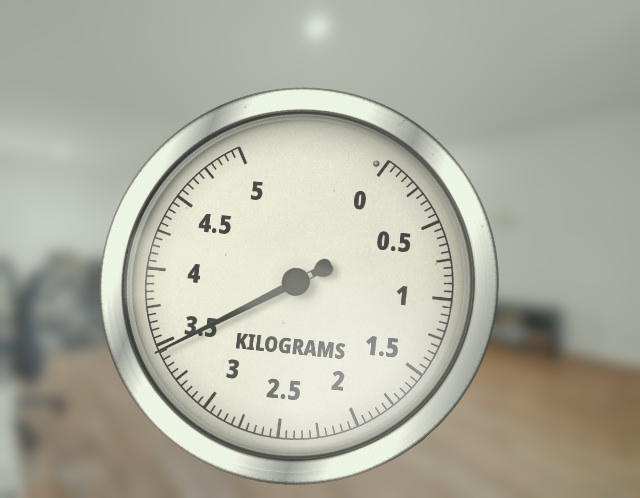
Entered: 3.45,kg
